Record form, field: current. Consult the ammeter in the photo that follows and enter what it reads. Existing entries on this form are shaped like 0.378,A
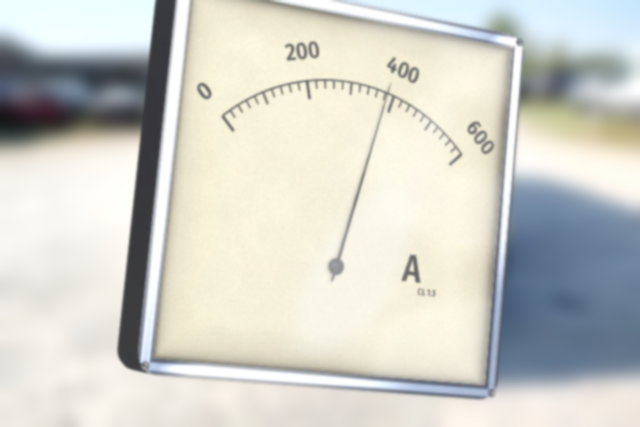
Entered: 380,A
